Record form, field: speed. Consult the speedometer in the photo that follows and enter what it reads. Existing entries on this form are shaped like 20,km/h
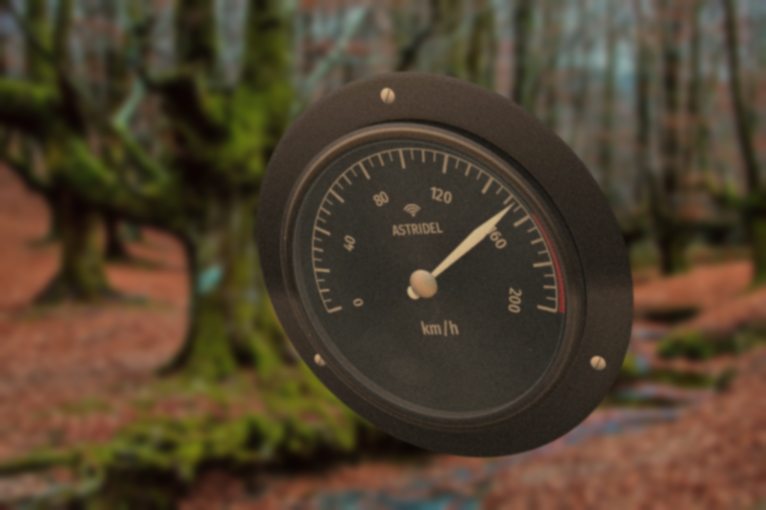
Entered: 152.5,km/h
